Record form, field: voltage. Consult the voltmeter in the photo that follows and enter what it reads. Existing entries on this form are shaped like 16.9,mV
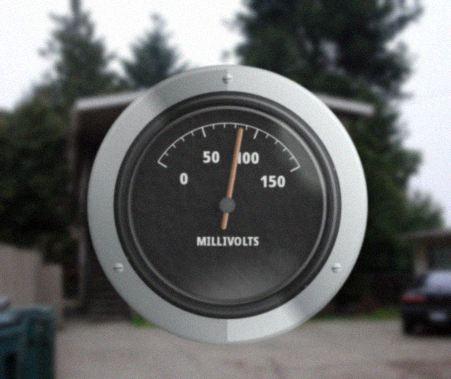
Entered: 85,mV
